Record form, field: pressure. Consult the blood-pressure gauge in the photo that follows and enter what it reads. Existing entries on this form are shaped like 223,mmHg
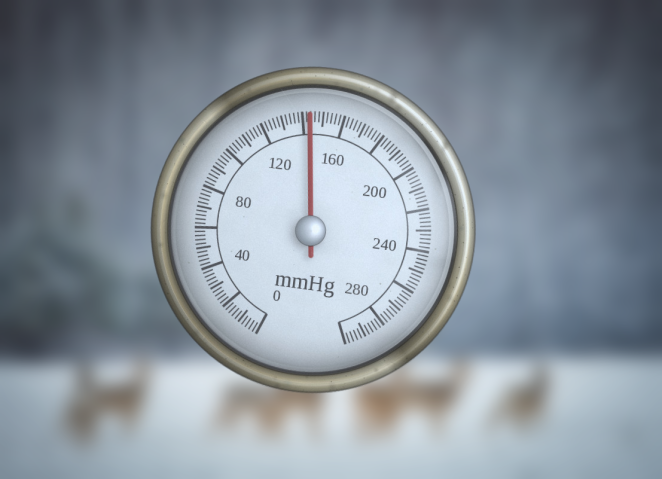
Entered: 144,mmHg
